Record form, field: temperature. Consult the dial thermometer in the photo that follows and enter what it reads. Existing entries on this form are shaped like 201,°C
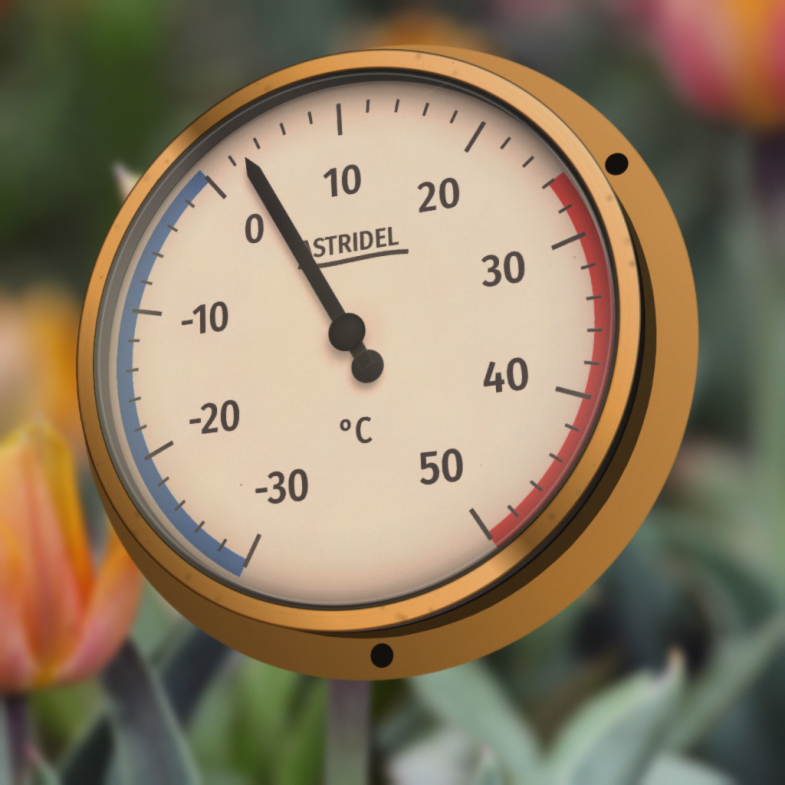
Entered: 3,°C
